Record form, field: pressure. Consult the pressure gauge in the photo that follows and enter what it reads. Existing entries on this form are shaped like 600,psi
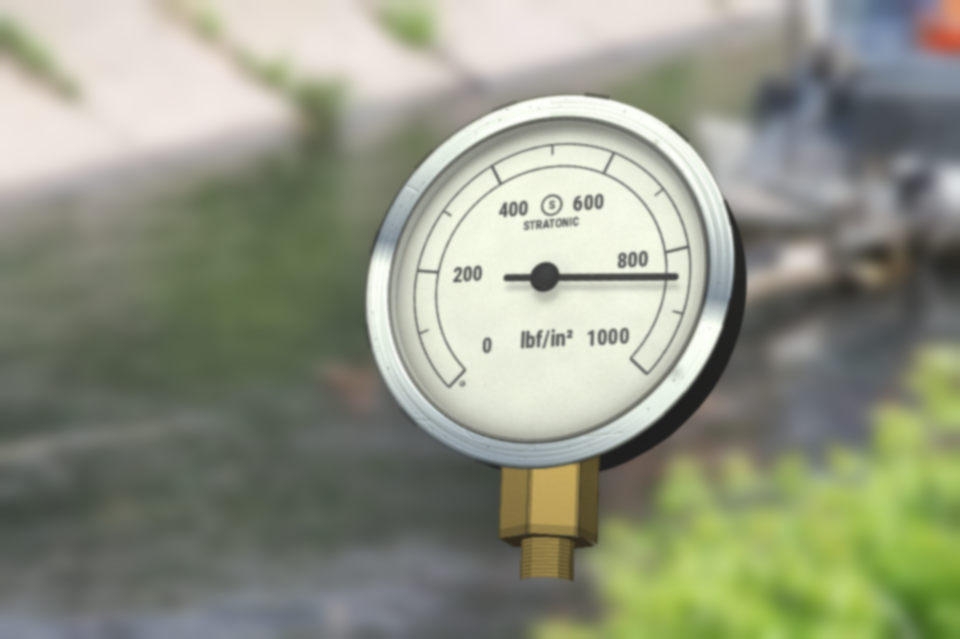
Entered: 850,psi
